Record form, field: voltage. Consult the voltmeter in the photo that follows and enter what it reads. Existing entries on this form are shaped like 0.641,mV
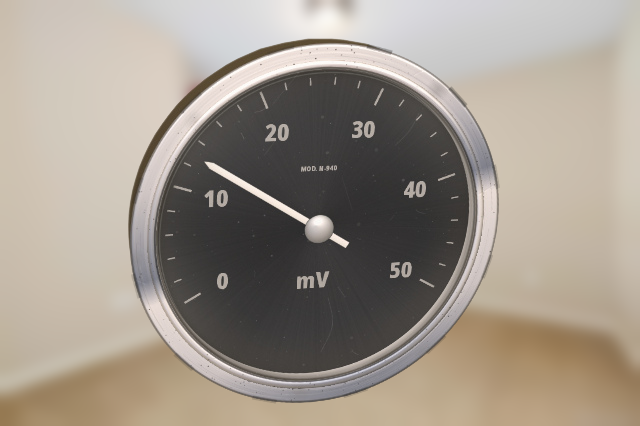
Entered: 13,mV
